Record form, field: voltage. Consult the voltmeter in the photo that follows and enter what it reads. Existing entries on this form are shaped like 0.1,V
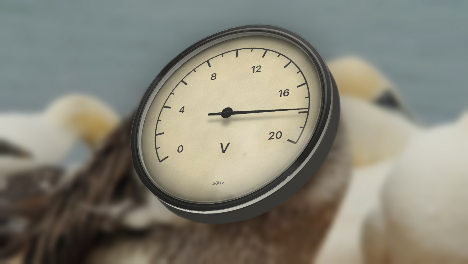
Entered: 18,V
